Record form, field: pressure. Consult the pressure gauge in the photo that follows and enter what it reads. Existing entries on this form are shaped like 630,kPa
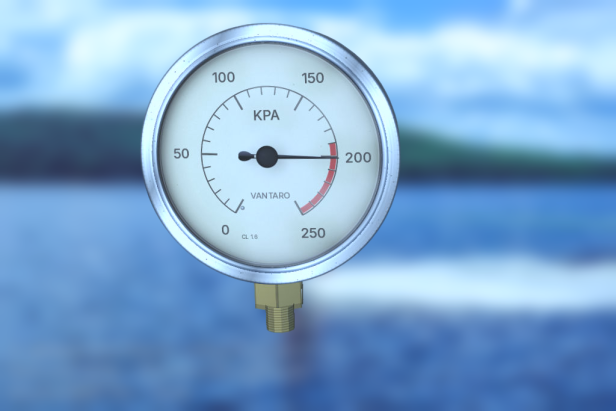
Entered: 200,kPa
